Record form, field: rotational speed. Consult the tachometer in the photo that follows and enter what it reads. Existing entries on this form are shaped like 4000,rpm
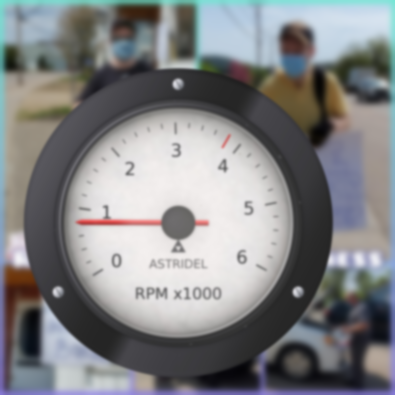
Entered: 800,rpm
